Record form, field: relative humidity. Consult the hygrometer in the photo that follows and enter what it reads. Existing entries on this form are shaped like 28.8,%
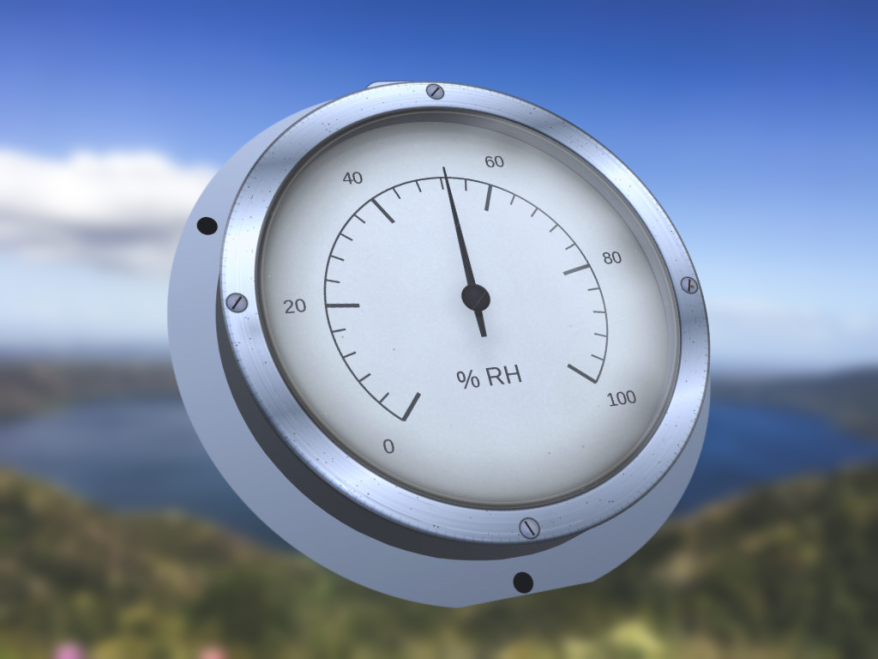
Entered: 52,%
